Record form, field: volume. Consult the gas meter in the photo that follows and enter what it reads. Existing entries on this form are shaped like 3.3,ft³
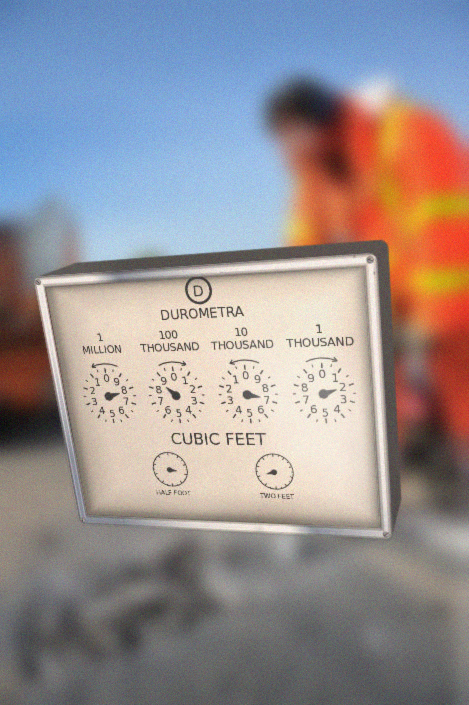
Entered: 787200,ft³
